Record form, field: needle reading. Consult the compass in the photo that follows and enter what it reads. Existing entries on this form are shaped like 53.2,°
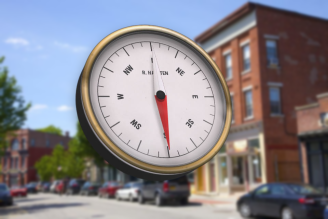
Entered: 180,°
